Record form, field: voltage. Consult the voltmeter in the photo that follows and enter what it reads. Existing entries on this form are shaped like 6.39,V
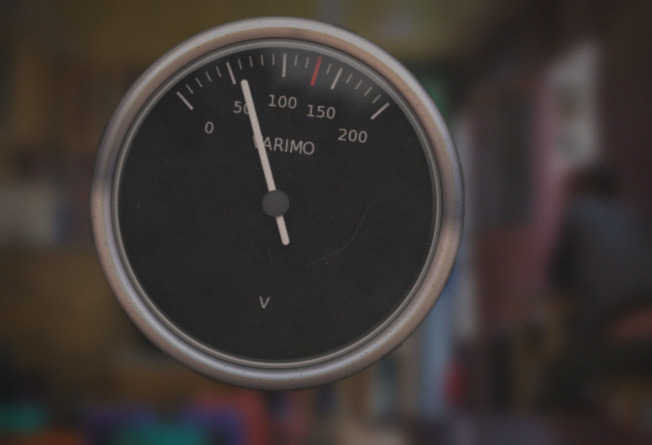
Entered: 60,V
